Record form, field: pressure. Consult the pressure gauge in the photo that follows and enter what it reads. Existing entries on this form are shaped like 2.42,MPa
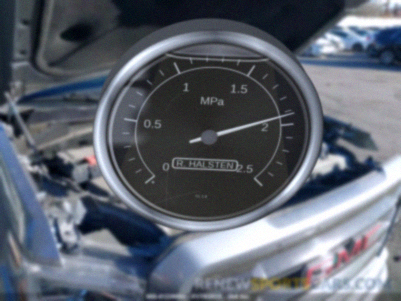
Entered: 1.9,MPa
